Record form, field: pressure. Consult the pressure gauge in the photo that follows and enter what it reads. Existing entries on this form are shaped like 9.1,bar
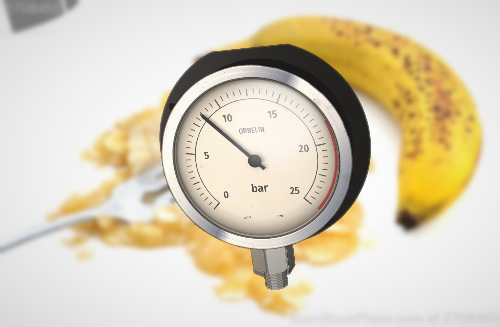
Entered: 8.5,bar
